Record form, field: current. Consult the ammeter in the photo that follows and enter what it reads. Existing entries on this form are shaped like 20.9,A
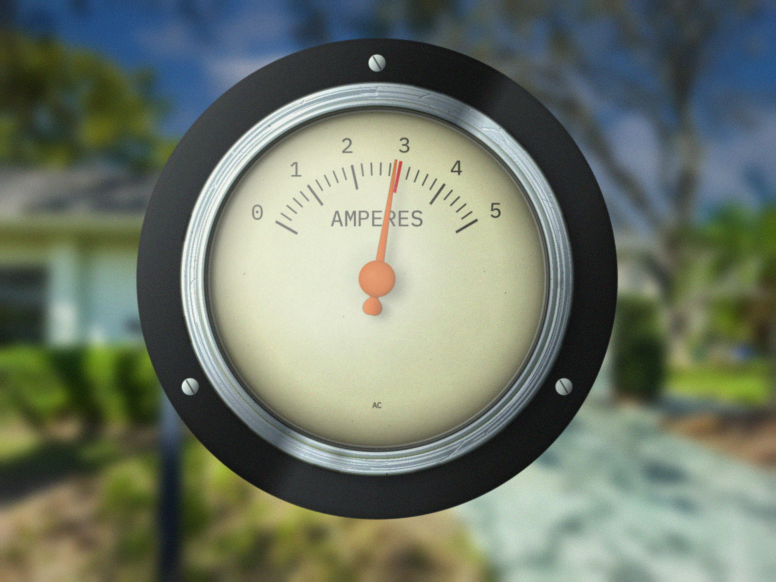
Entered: 2.9,A
